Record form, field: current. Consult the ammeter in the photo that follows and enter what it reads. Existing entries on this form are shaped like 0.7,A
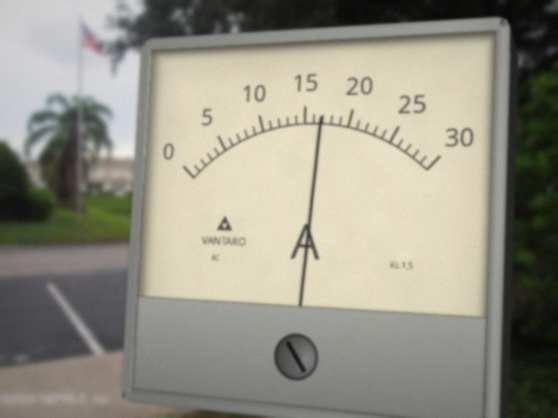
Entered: 17,A
